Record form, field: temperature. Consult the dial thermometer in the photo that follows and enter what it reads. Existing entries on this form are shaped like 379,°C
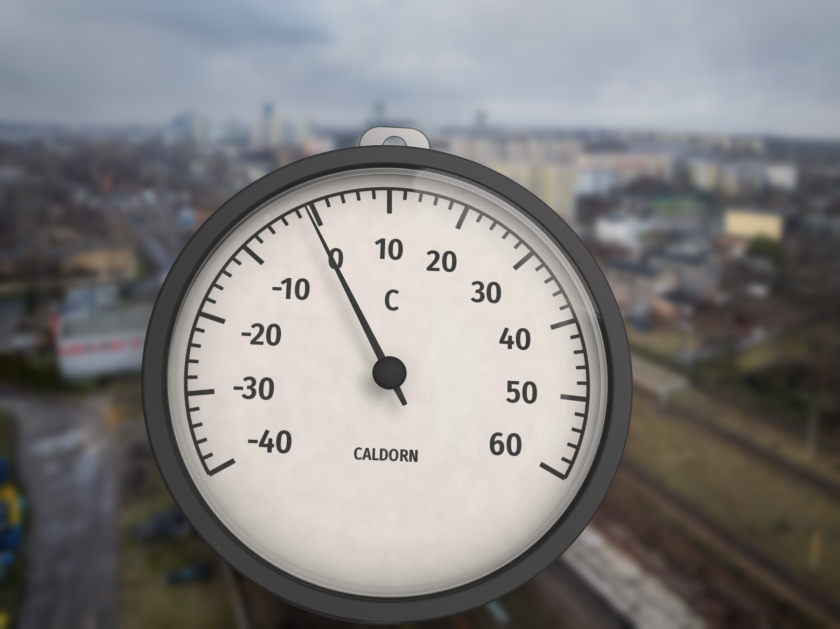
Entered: -1,°C
